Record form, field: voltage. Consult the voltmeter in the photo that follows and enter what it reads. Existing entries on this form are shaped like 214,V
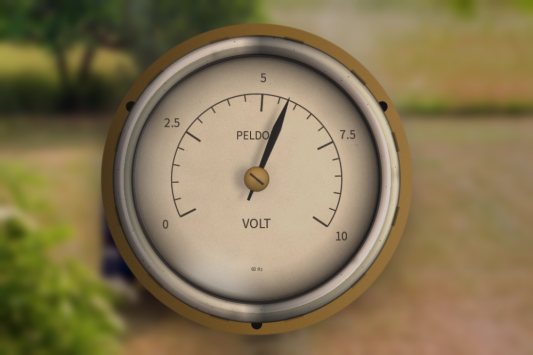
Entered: 5.75,V
